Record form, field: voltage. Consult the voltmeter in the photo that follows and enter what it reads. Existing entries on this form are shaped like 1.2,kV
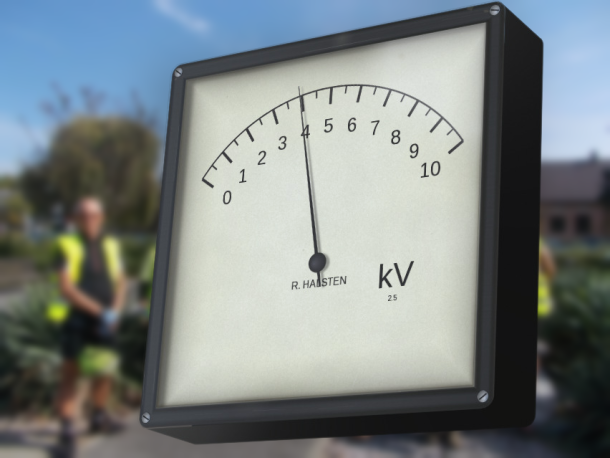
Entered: 4,kV
